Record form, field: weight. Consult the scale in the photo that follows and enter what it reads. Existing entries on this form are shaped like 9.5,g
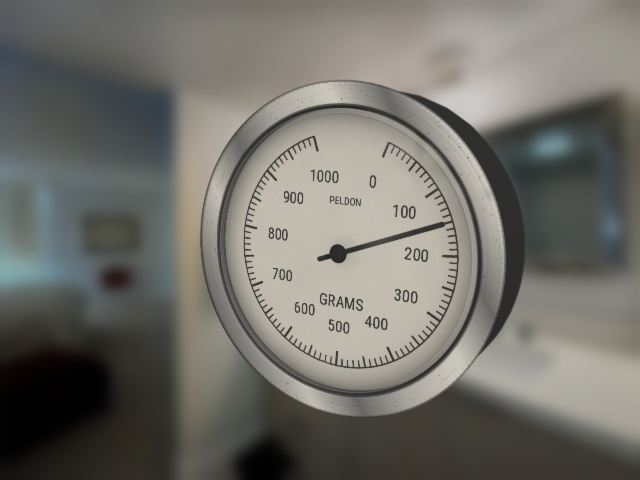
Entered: 150,g
